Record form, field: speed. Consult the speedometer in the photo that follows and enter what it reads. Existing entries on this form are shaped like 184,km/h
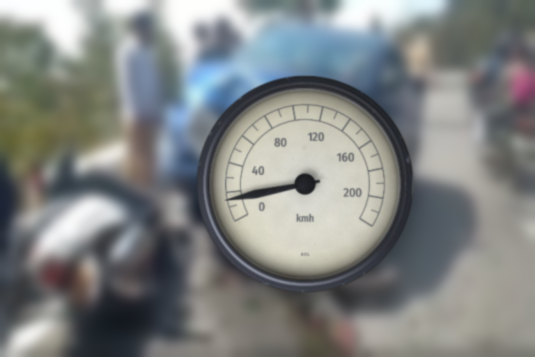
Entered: 15,km/h
